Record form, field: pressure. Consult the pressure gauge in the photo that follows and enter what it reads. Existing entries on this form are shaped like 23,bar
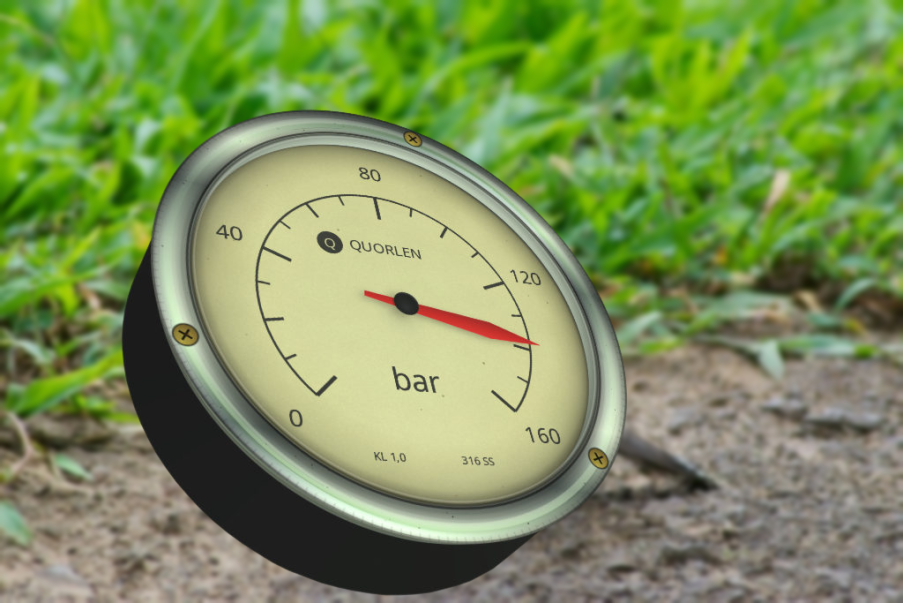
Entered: 140,bar
